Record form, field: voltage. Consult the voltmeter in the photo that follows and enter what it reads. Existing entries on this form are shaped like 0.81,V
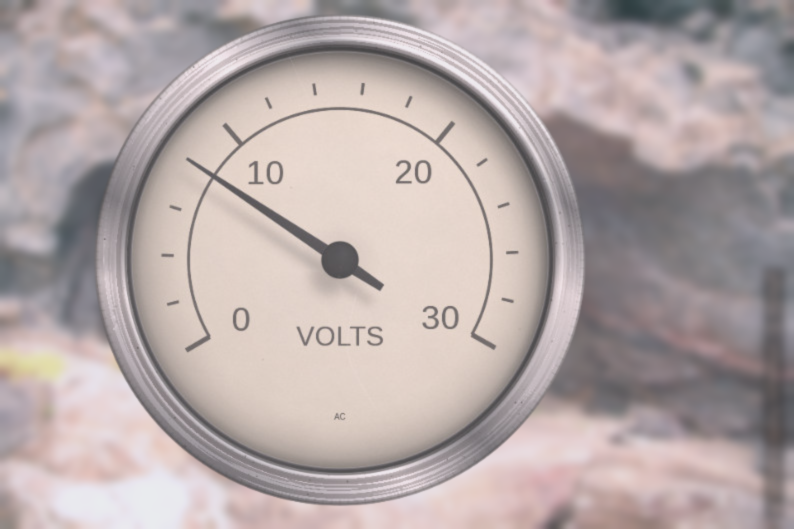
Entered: 8,V
